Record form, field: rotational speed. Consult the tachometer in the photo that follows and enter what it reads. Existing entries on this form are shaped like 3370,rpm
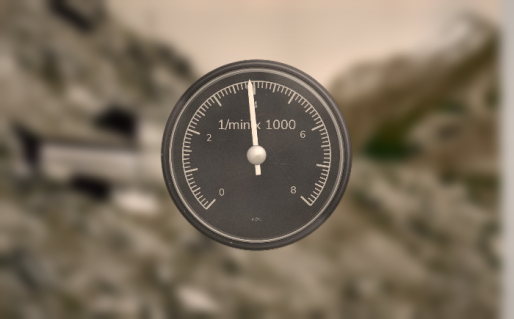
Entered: 3900,rpm
